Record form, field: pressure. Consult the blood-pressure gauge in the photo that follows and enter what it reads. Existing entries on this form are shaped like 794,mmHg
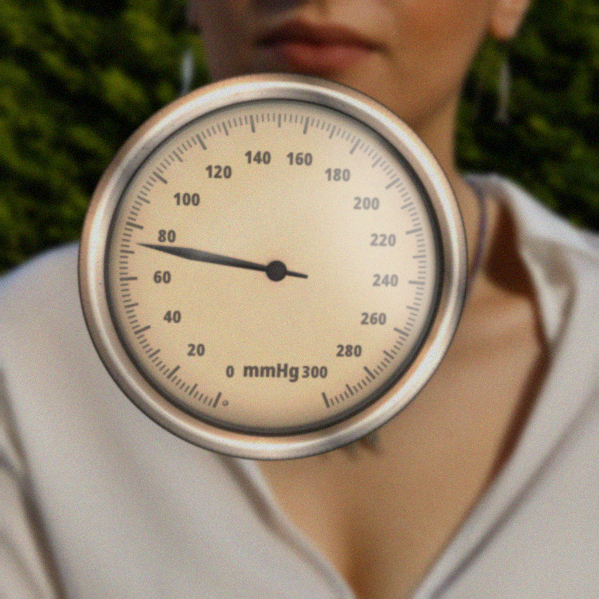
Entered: 74,mmHg
